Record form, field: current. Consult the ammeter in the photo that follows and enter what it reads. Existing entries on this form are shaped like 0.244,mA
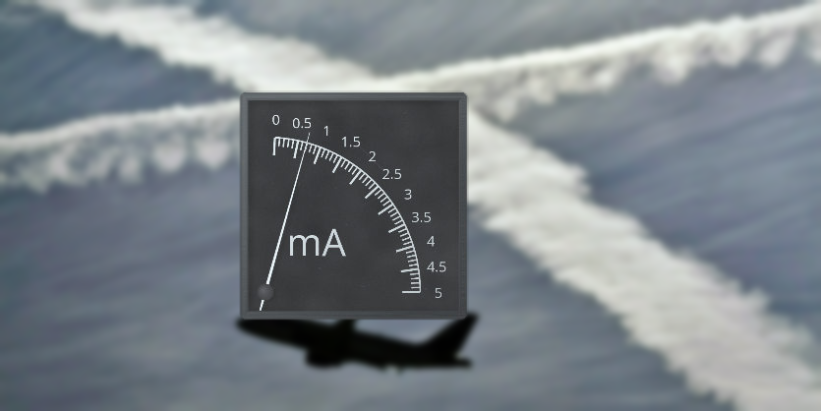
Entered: 0.7,mA
